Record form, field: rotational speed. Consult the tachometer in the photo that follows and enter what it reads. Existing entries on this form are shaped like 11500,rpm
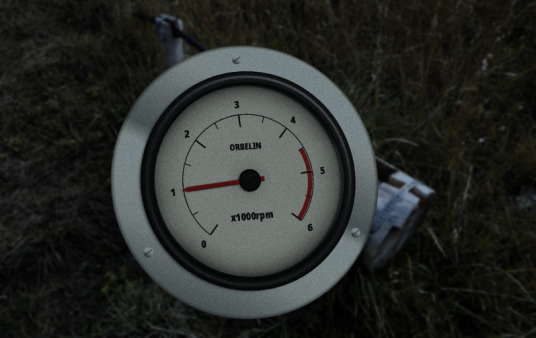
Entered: 1000,rpm
